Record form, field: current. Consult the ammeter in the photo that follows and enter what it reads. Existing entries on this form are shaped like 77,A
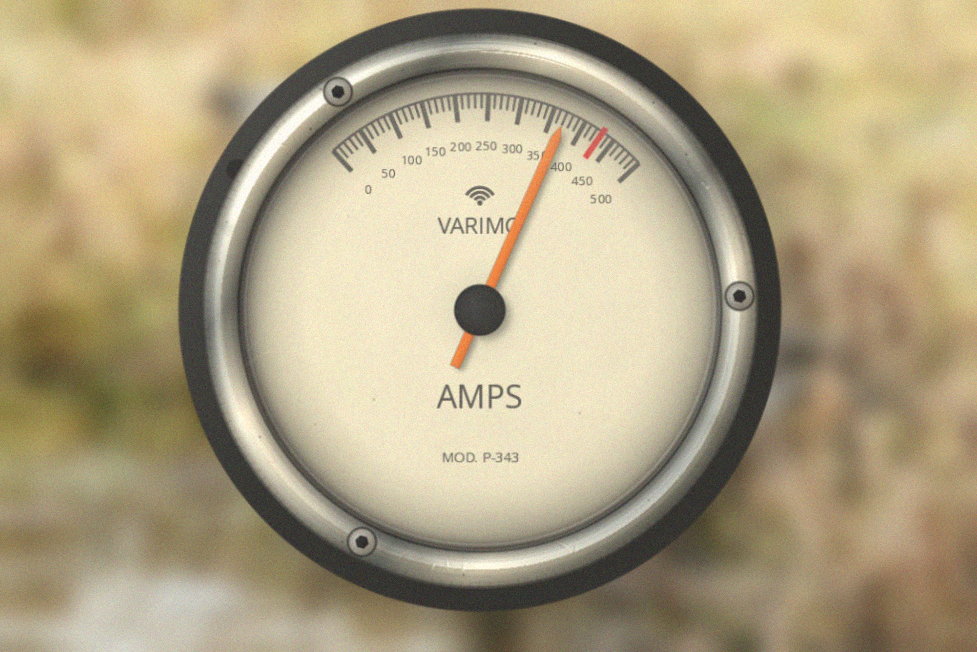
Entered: 370,A
